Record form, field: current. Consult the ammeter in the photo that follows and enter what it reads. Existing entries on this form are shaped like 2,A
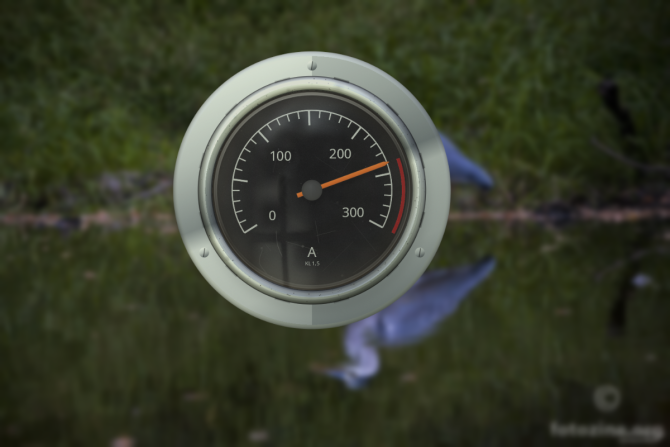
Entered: 240,A
